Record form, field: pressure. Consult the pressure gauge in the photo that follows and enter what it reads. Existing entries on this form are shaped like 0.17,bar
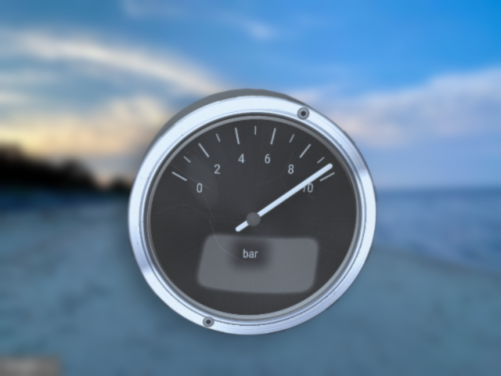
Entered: 9.5,bar
